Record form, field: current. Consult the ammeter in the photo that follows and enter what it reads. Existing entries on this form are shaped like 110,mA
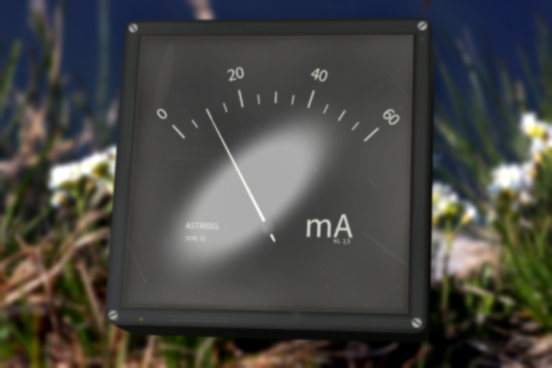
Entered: 10,mA
